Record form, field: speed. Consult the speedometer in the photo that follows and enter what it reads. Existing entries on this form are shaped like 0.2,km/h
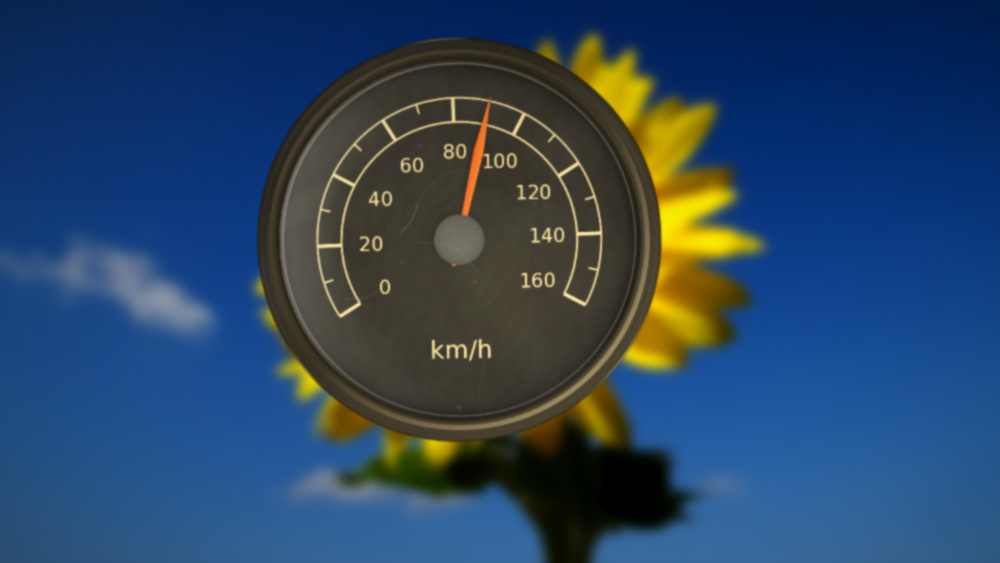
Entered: 90,km/h
